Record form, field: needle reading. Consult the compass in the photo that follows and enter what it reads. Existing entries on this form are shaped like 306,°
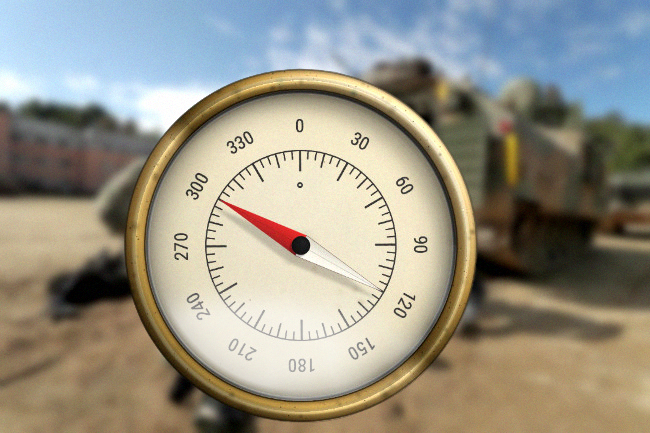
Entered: 300,°
